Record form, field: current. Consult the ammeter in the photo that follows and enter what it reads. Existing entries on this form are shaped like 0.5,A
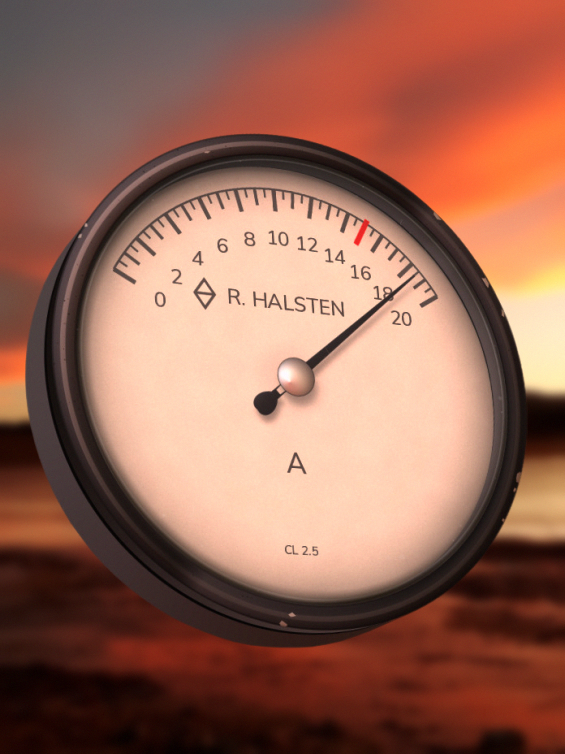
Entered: 18.5,A
